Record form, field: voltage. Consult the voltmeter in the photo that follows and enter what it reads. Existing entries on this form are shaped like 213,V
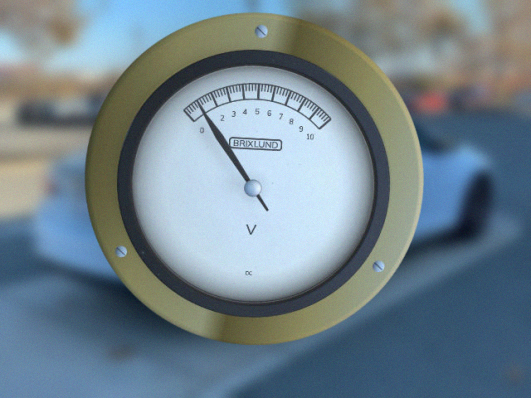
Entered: 1,V
